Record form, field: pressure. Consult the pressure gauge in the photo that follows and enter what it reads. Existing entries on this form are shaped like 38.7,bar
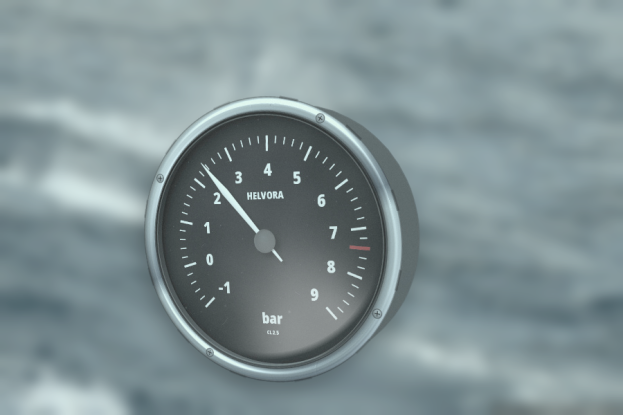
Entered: 2.4,bar
